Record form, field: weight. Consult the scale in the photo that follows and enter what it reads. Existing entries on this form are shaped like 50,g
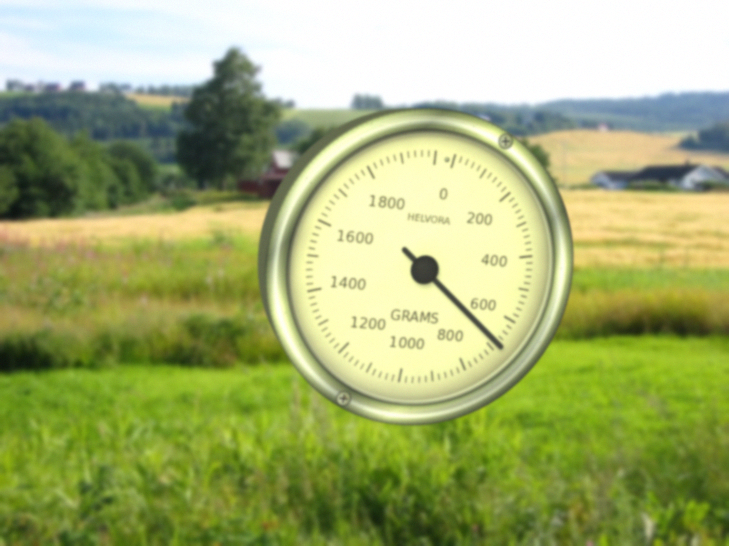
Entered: 680,g
